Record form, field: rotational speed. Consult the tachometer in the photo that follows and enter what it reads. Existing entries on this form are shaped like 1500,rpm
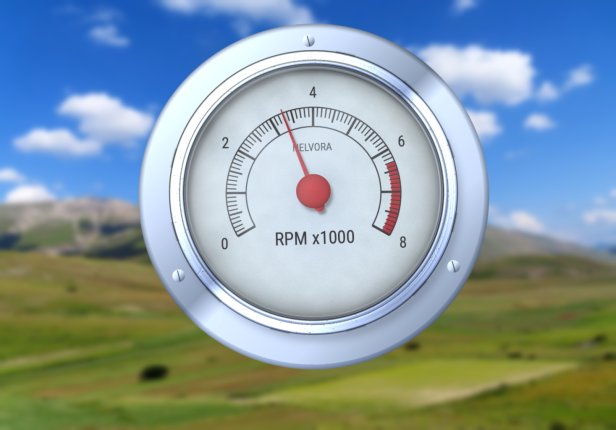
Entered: 3300,rpm
